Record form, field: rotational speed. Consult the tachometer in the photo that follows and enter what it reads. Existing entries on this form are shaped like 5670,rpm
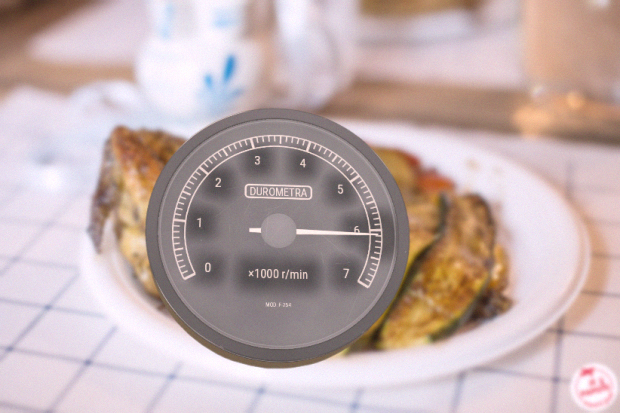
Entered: 6100,rpm
